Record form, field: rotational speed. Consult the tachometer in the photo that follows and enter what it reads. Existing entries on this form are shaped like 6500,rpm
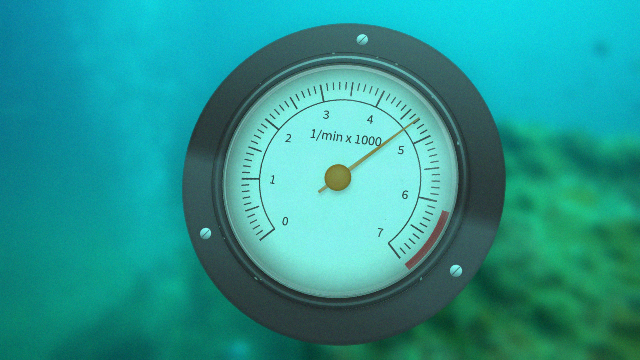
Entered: 4700,rpm
